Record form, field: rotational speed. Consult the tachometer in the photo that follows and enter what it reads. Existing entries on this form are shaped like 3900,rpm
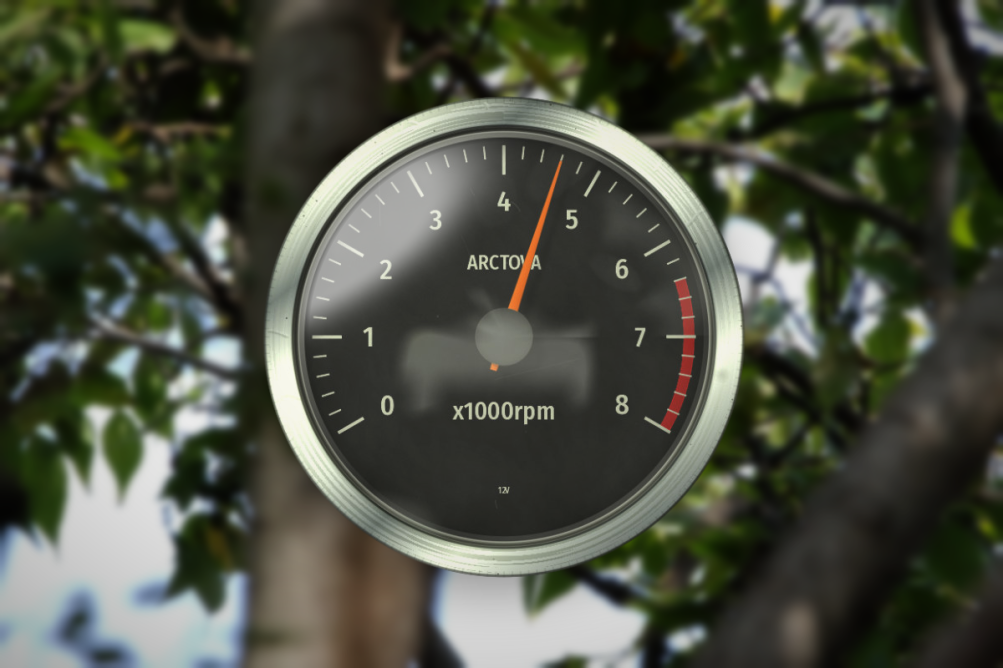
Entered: 4600,rpm
